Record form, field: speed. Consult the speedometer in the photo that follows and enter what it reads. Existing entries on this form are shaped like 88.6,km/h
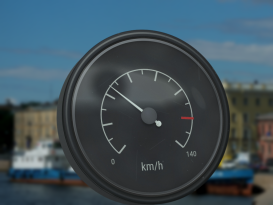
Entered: 45,km/h
